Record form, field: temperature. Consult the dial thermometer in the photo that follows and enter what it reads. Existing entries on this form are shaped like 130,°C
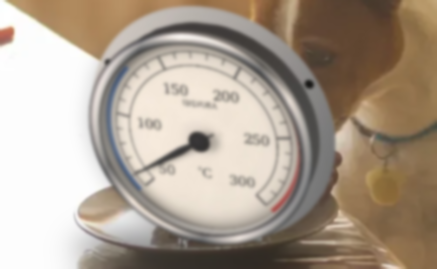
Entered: 60,°C
